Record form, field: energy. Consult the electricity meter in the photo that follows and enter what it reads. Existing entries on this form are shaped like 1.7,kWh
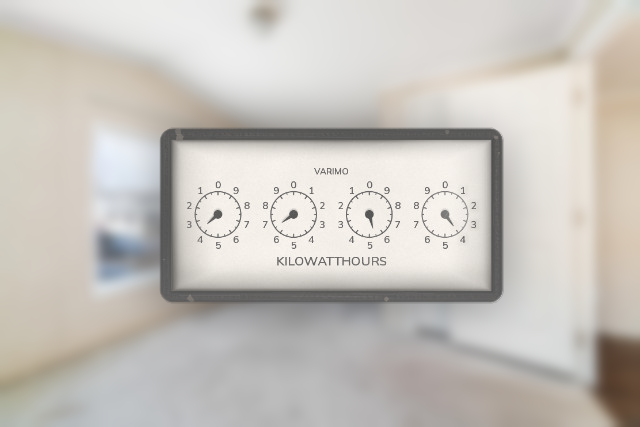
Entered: 3654,kWh
